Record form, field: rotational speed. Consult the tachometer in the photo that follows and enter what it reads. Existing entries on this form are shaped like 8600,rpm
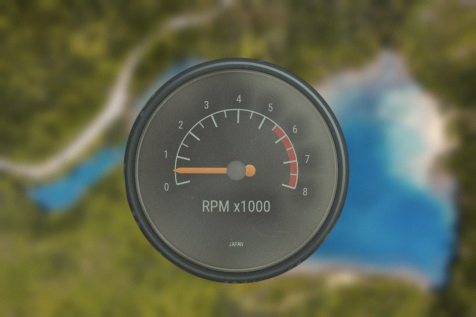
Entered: 500,rpm
